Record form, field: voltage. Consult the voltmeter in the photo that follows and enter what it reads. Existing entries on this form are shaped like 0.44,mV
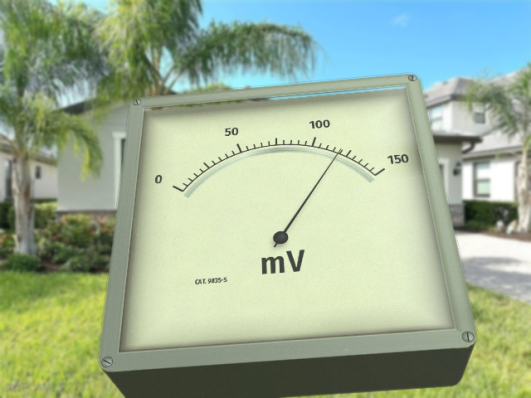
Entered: 120,mV
